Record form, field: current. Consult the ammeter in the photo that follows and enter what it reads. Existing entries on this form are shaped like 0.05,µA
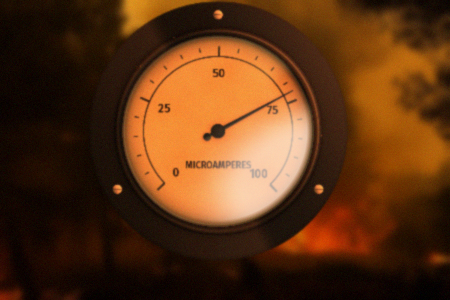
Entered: 72.5,µA
